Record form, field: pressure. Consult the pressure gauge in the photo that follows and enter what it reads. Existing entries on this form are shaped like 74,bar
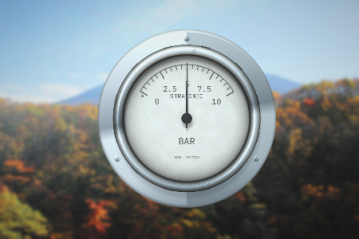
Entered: 5,bar
